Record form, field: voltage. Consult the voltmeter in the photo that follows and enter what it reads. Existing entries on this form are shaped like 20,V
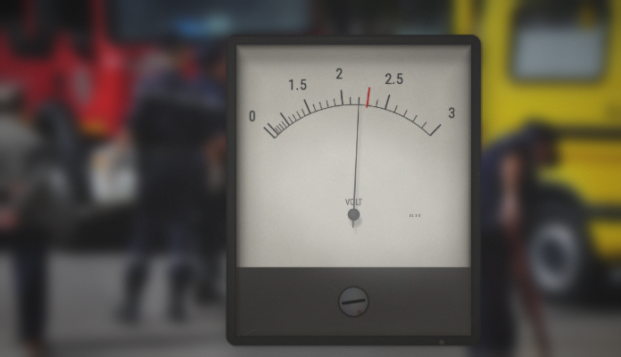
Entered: 2.2,V
